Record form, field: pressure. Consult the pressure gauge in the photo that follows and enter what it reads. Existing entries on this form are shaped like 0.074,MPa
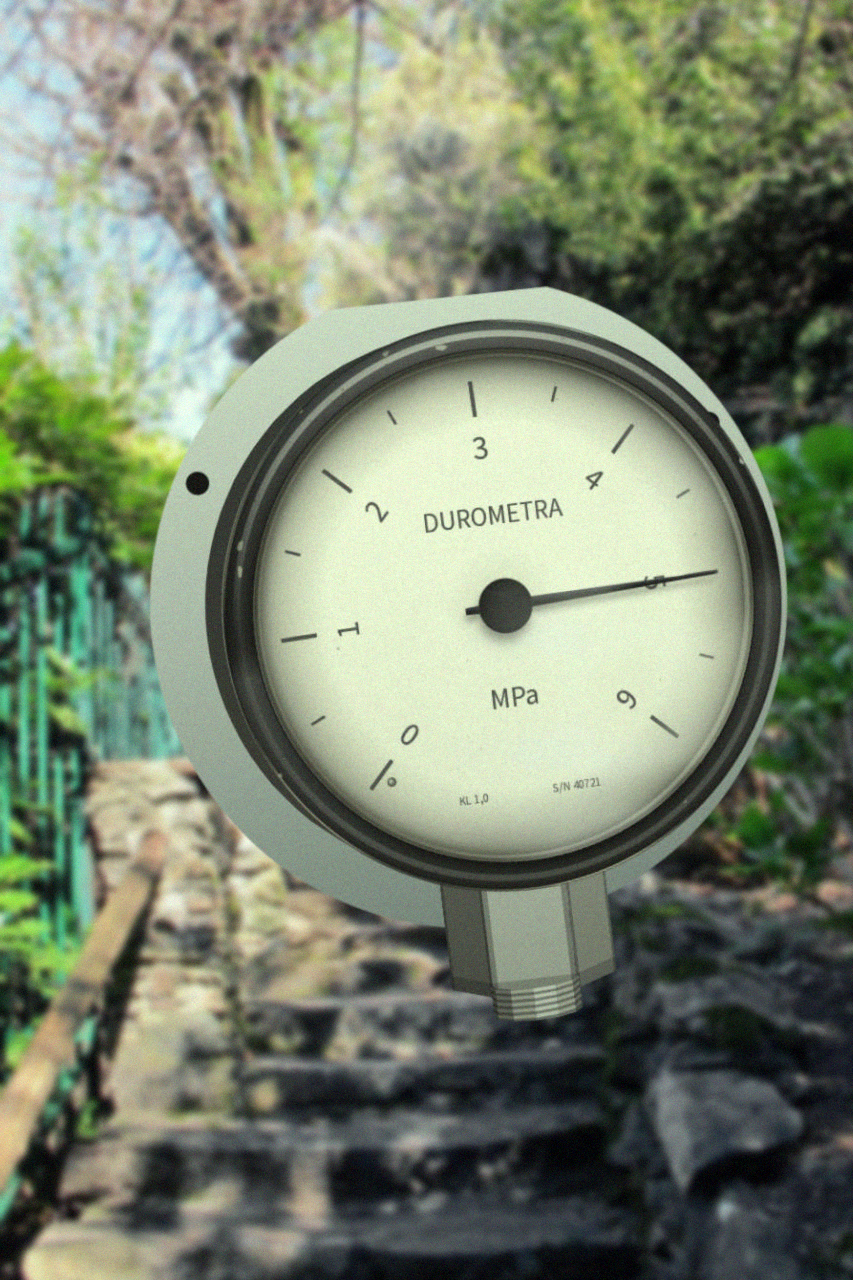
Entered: 5,MPa
